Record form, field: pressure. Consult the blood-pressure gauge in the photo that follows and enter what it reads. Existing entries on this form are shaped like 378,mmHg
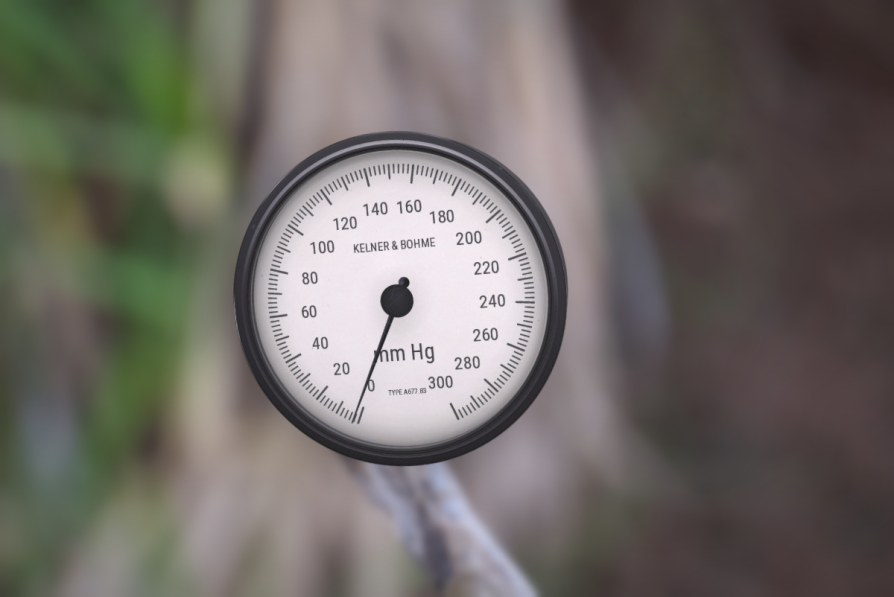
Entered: 2,mmHg
